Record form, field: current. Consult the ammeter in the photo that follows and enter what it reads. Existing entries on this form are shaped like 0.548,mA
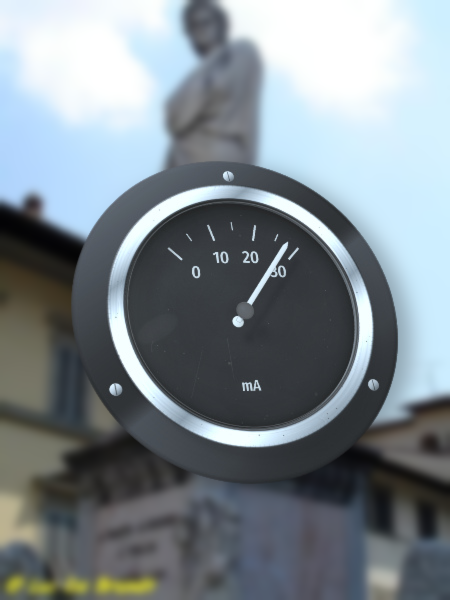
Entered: 27.5,mA
